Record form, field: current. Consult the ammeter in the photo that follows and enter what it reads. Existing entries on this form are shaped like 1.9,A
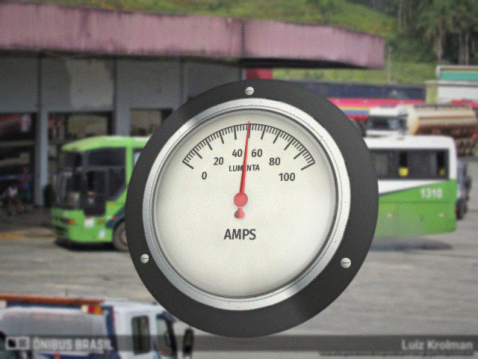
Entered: 50,A
